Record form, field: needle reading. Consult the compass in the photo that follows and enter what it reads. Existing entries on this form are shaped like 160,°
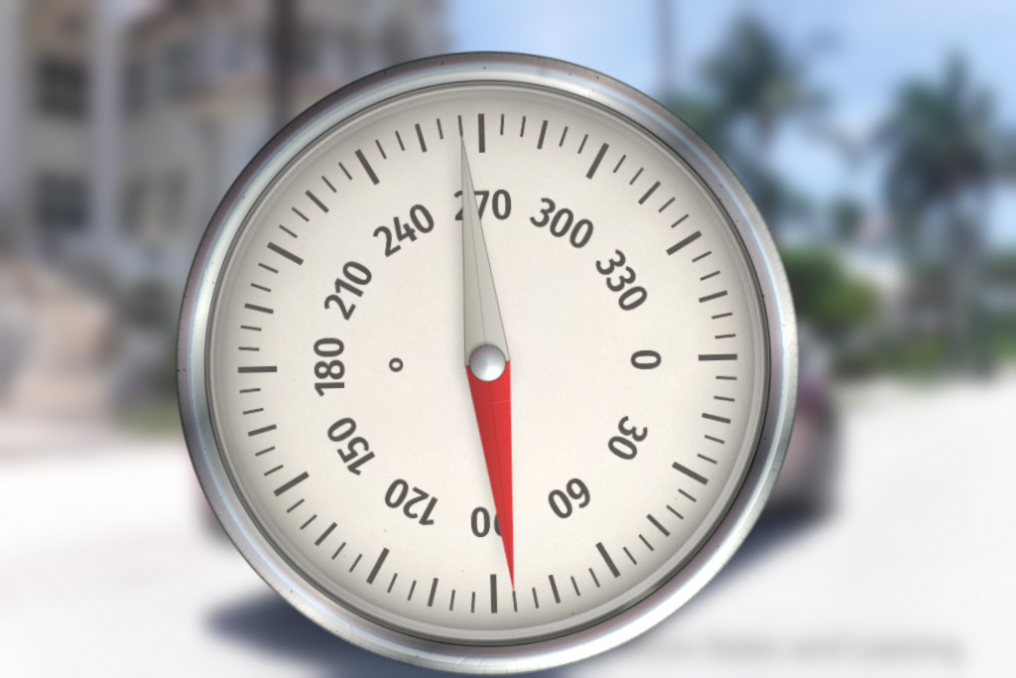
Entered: 85,°
